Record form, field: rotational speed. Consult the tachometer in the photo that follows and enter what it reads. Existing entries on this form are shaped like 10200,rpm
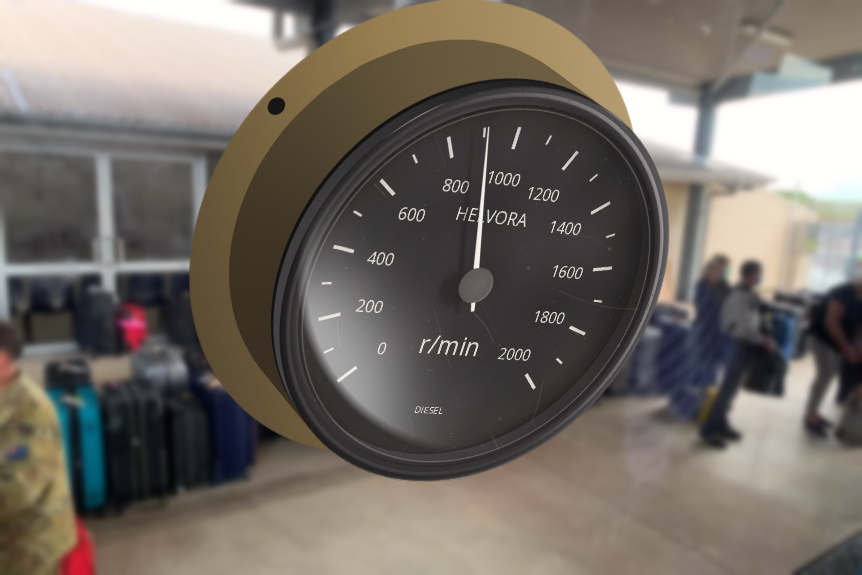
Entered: 900,rpm
